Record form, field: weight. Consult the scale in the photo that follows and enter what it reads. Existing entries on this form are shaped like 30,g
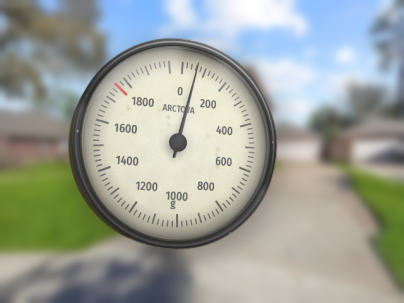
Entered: 60,g
